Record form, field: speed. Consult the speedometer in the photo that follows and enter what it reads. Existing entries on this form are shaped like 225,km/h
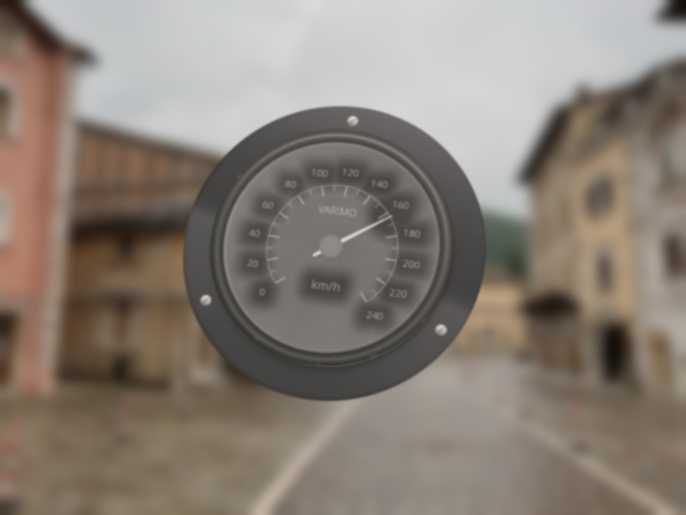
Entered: 165,km/h
